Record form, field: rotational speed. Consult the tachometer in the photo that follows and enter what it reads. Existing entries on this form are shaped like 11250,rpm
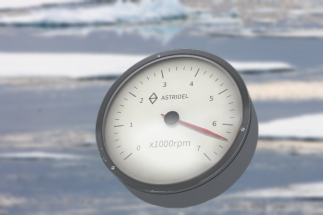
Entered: 6400,rpm
